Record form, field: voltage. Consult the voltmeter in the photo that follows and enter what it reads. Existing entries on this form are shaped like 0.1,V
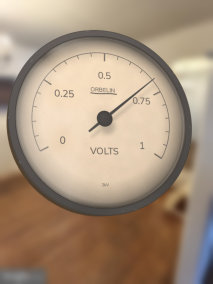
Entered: 0.7,V
